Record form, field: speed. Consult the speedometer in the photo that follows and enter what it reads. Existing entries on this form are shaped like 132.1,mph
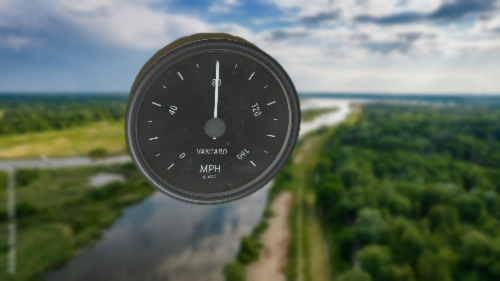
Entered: 80,mph
